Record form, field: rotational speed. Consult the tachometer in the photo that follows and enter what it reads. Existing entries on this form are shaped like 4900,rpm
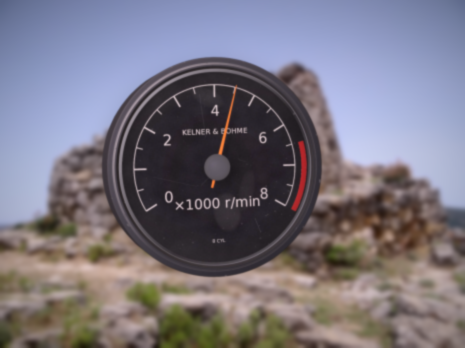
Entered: 4500,rpm
